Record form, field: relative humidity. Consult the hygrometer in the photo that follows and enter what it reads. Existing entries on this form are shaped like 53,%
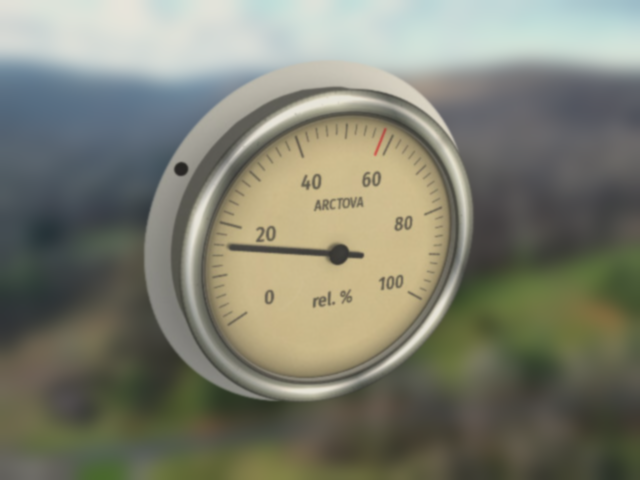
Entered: 16,%
